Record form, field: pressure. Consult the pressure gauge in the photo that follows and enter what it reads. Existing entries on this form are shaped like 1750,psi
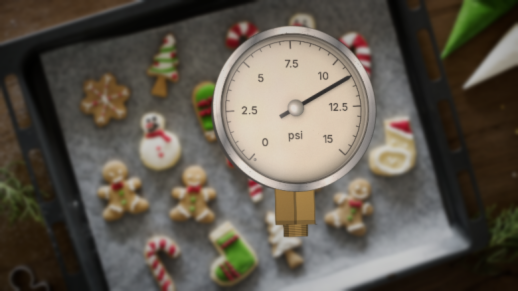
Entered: 11,psi
